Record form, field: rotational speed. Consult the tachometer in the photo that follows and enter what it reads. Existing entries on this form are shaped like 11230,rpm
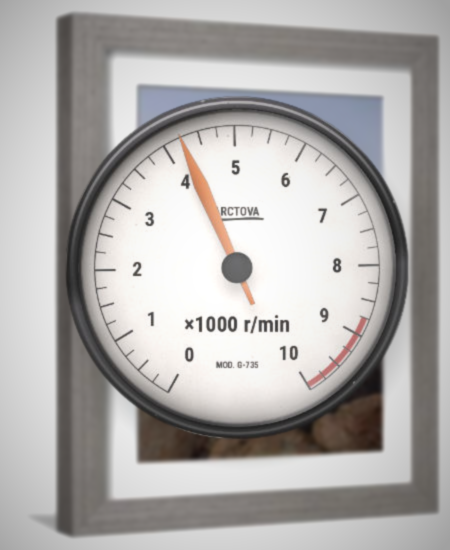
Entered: 4250,rpm
